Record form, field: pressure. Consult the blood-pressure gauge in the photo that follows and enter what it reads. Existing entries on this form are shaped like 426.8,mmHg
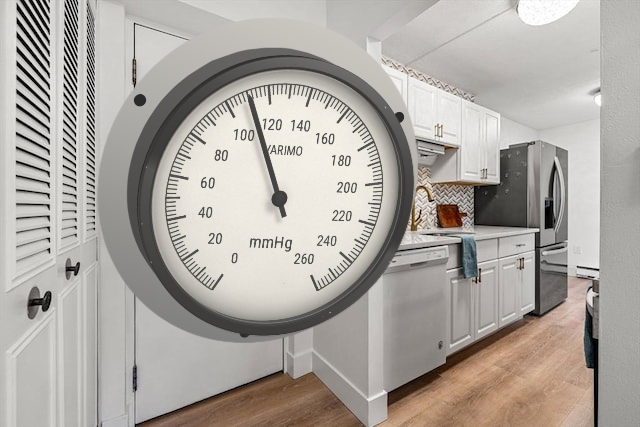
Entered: 110,mmHg
